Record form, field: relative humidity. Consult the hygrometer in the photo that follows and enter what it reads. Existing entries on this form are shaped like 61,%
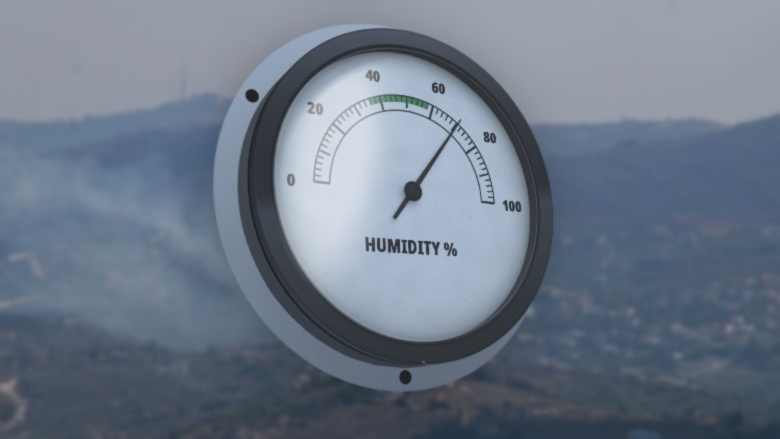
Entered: 70,%
